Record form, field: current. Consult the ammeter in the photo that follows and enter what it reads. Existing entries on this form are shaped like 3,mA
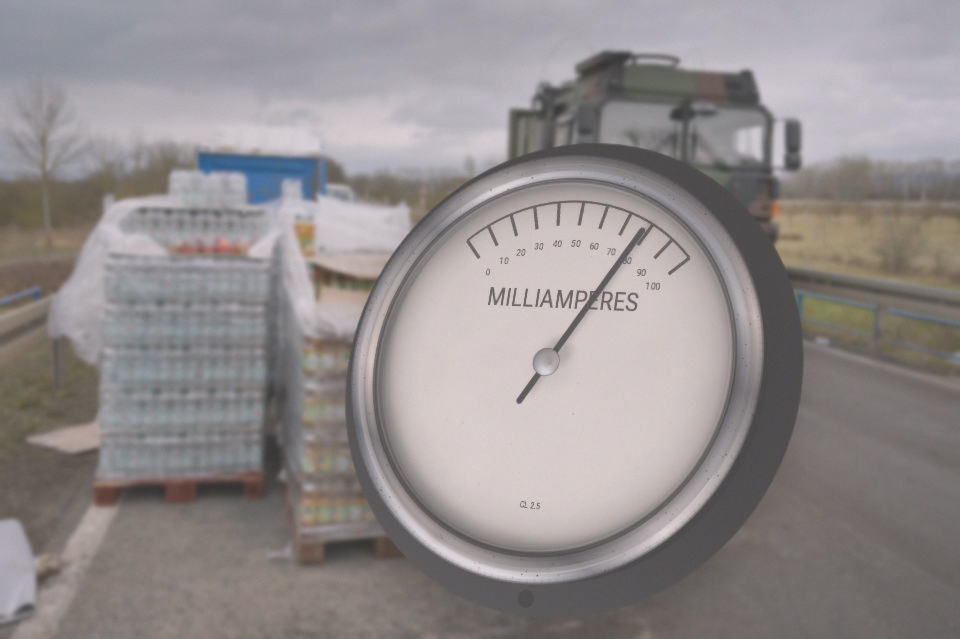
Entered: 80,mA
